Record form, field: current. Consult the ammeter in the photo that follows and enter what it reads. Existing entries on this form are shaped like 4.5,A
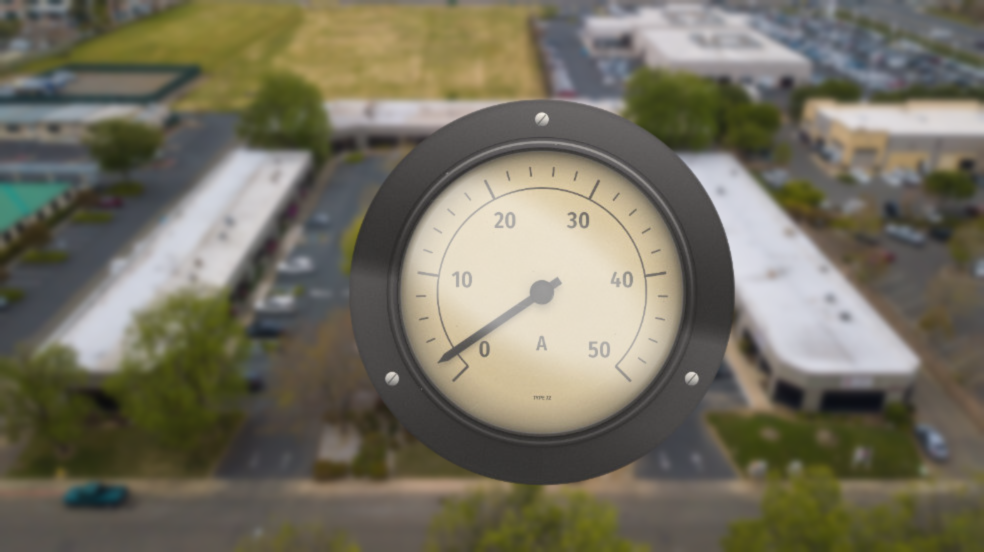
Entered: 2,A
